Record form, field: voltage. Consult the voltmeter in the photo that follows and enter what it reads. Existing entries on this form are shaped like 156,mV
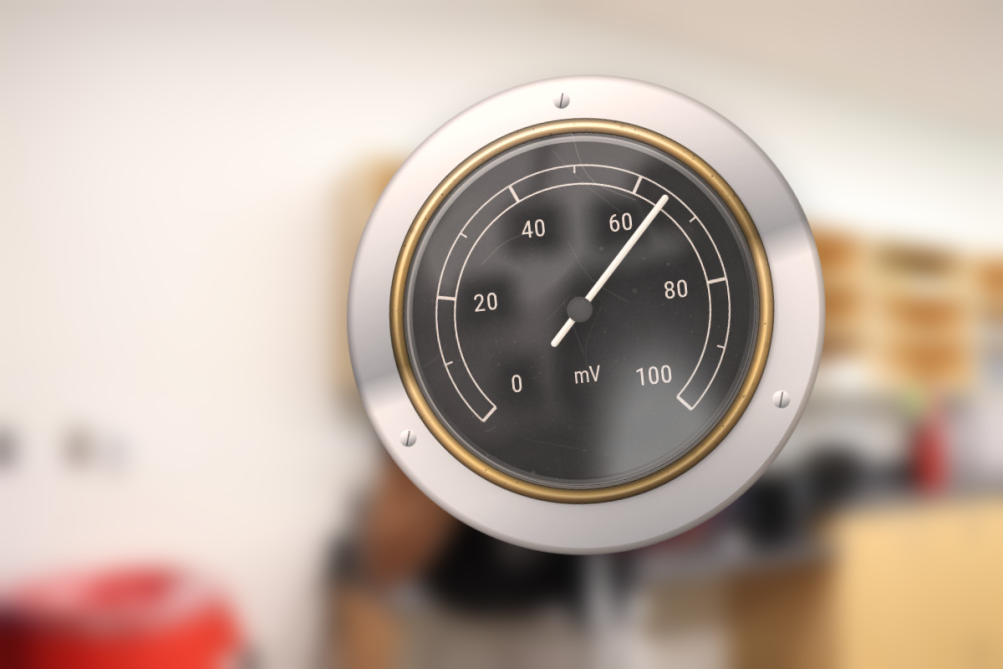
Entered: 65,mV
